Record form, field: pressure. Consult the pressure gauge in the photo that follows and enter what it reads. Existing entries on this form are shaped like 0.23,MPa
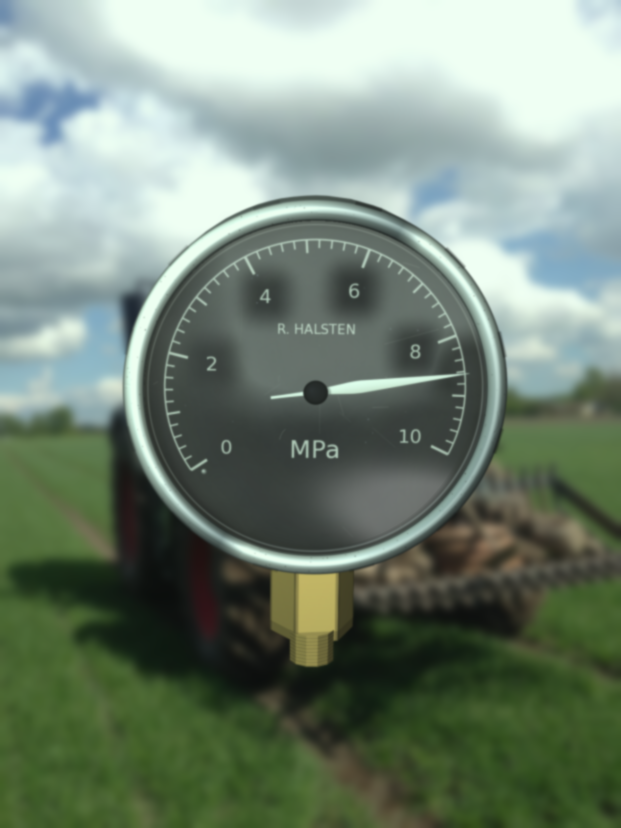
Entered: 8.6,MPa
